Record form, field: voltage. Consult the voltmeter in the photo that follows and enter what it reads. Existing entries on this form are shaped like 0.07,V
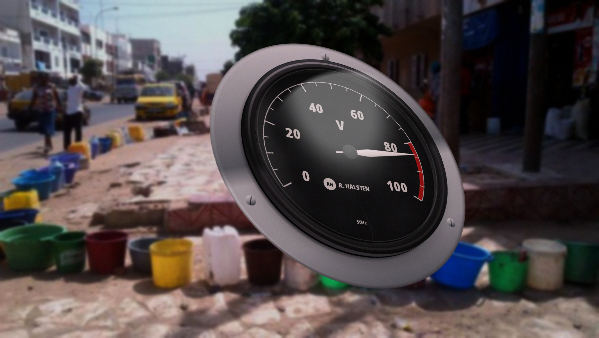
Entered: 85,V
